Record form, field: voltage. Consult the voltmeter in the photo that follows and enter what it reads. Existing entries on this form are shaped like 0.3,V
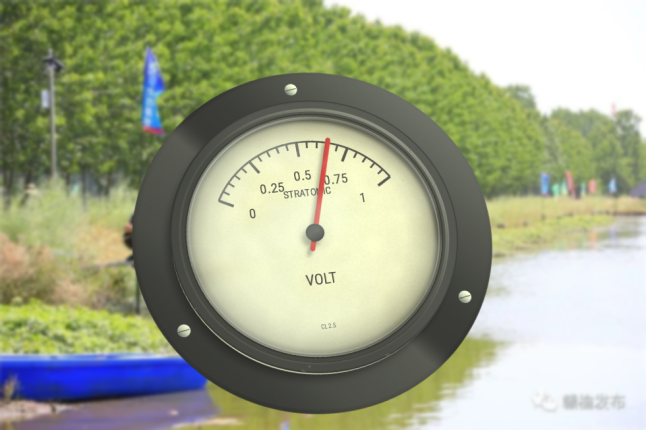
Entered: 0.65,V
